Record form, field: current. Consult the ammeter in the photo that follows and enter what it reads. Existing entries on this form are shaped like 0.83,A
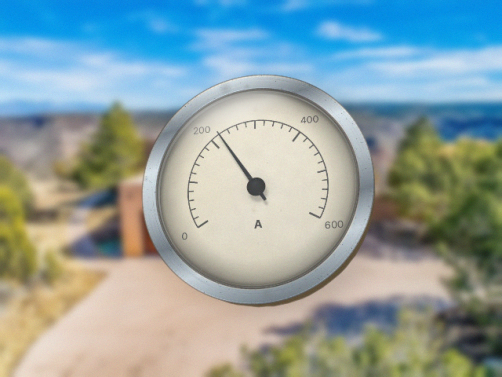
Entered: 220,A
